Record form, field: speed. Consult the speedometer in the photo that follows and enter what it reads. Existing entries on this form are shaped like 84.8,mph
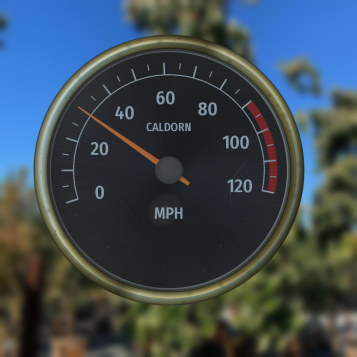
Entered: 30,mph
